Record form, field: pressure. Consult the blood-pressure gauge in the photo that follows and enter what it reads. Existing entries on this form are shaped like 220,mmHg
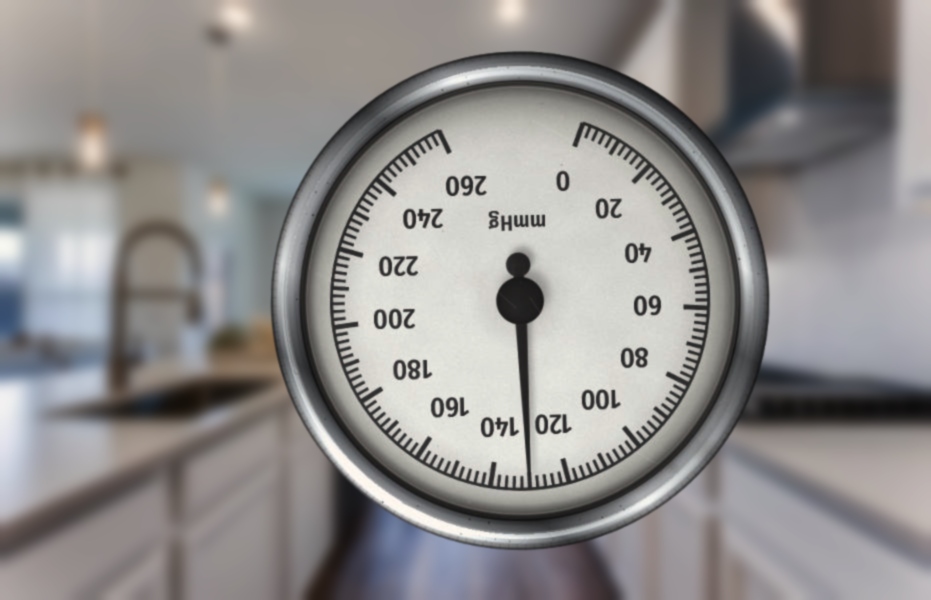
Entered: 130,mmHg
